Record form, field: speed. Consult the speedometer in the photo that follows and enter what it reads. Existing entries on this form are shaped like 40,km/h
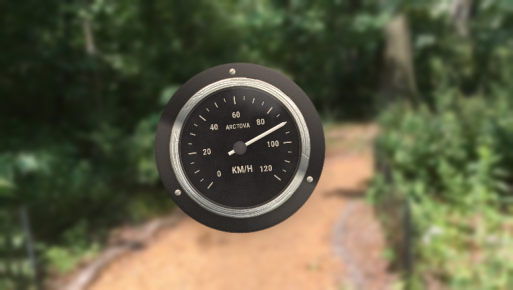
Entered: 90,km/h
